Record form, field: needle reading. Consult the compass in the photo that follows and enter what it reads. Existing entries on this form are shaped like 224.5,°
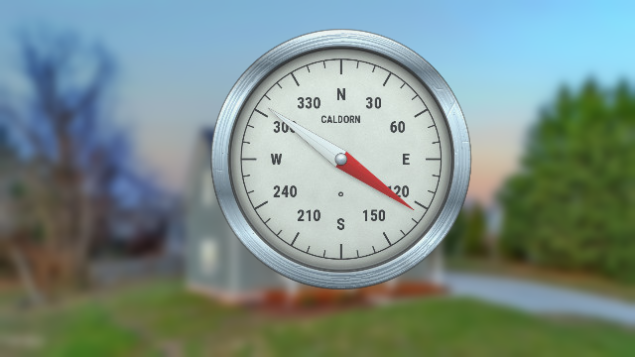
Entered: 125,°
